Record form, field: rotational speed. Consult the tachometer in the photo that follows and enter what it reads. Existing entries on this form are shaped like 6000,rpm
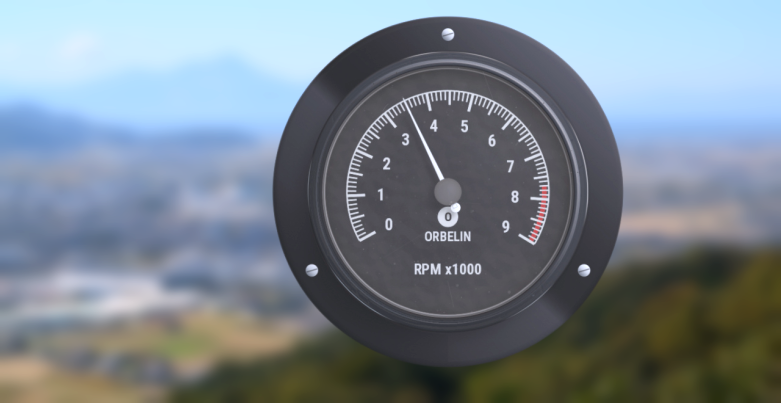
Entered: 3500,rpm
